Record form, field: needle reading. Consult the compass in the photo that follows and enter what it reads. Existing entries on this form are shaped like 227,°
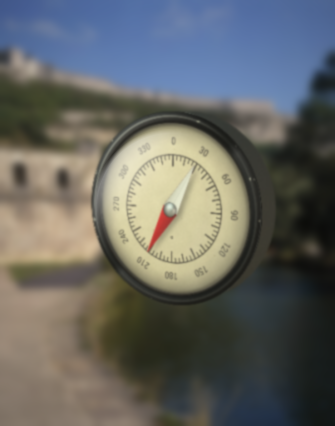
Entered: 210,°
